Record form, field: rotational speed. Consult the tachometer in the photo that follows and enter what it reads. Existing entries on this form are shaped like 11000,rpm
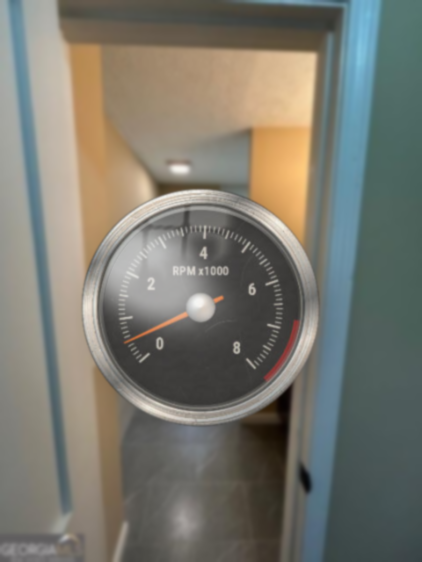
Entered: 500,rpm
